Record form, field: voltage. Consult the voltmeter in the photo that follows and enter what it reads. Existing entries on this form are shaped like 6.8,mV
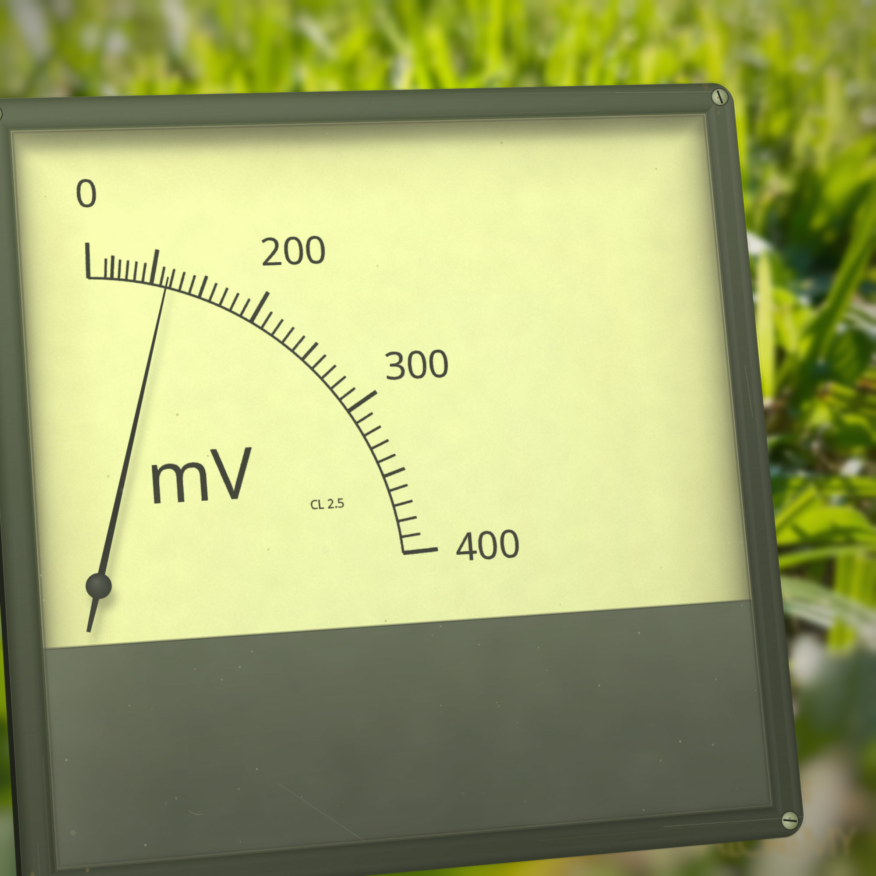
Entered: 115,mV
